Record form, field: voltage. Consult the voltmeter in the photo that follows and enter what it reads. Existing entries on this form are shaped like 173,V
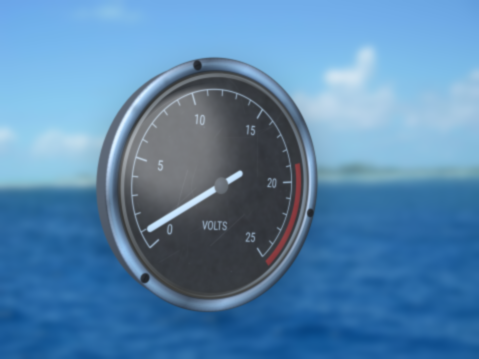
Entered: 1,V
